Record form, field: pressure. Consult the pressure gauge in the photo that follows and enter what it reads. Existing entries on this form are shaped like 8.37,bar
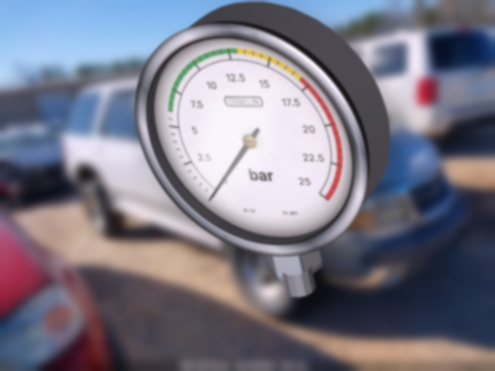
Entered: 0,bar
